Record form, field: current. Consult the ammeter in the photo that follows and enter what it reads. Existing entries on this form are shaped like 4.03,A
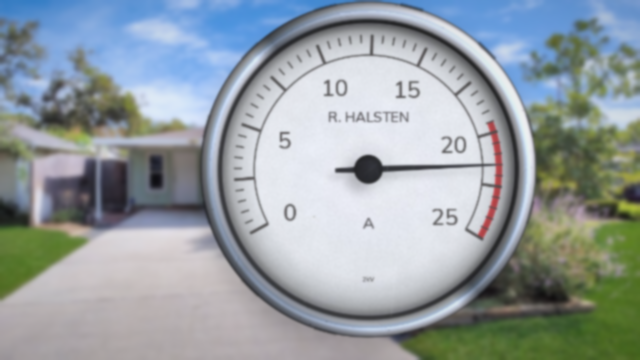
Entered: 21.5,A
